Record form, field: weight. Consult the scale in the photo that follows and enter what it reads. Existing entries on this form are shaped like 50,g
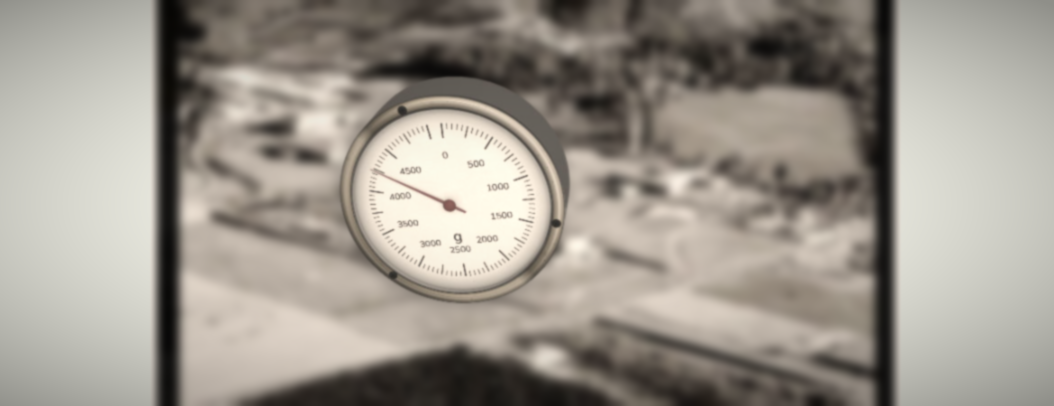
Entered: 4250,g
